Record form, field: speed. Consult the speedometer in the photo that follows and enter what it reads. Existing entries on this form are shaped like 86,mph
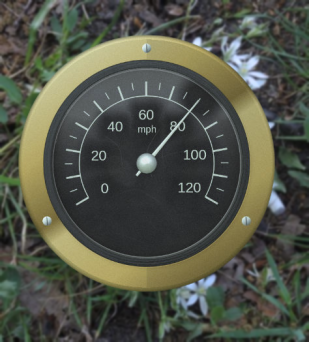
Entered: 80,mph
